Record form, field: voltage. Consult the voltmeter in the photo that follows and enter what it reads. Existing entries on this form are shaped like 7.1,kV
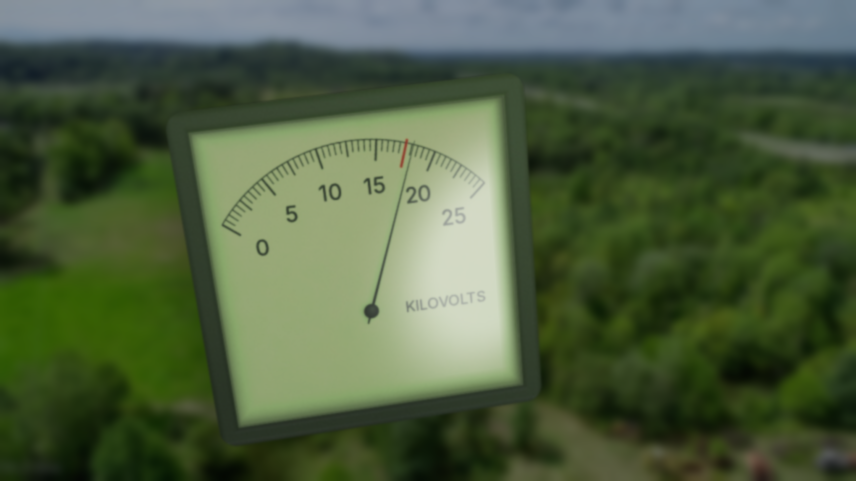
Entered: 18,kV
